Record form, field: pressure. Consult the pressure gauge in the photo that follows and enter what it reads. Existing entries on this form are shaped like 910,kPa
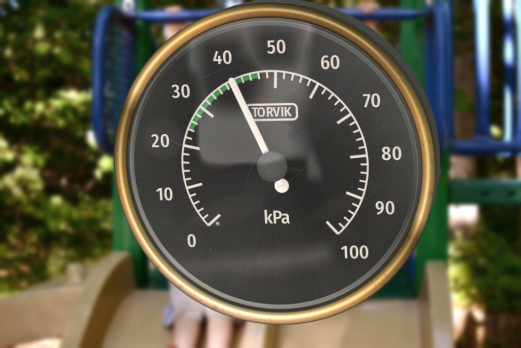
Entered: 40,kPa
